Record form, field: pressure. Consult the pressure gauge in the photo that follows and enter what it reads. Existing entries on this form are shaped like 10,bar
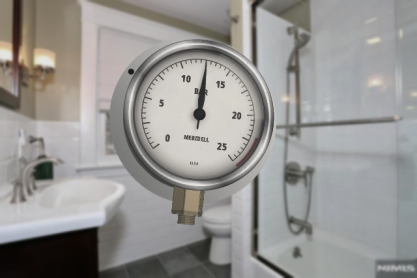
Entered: 12.5,bar
